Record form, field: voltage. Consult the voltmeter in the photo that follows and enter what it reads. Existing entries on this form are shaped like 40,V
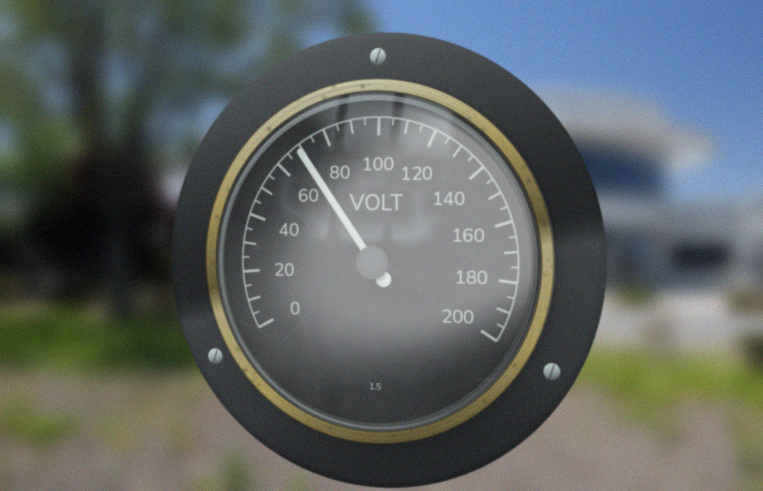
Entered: 70,V
